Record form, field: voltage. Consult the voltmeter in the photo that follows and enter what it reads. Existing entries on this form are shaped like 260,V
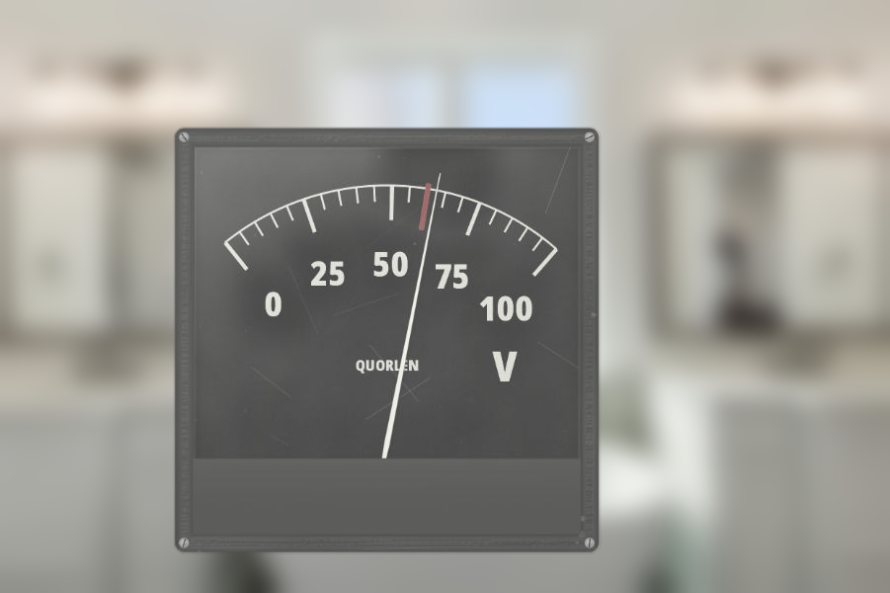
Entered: 62.5,V
